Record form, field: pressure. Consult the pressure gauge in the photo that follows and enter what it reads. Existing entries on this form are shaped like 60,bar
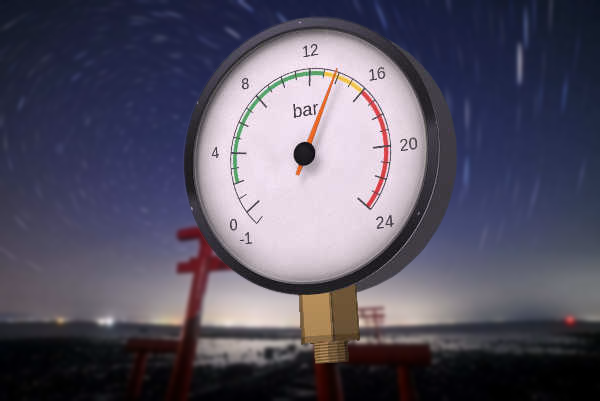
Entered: 14,bar
